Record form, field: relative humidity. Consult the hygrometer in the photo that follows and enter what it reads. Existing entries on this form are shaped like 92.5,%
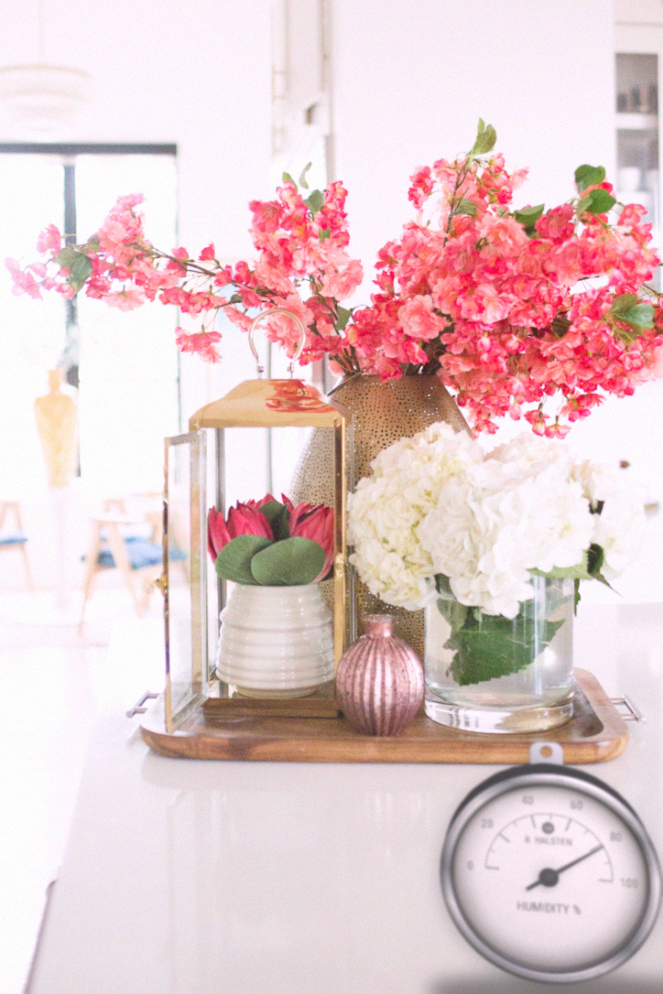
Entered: 80,%
